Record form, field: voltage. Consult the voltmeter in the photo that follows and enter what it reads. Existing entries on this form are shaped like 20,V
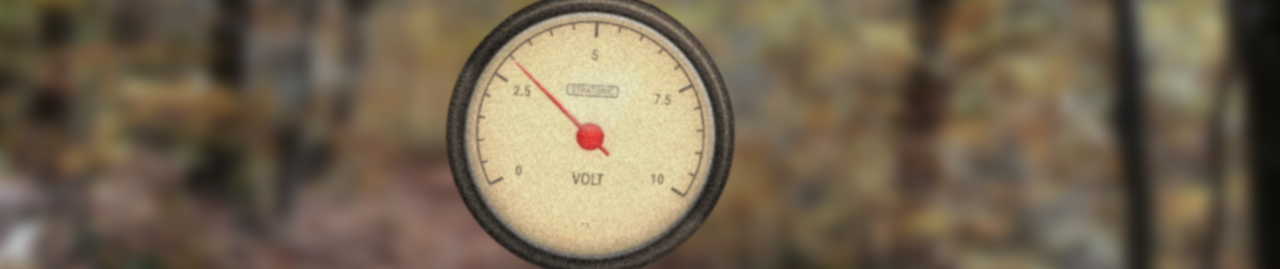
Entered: 3,V
